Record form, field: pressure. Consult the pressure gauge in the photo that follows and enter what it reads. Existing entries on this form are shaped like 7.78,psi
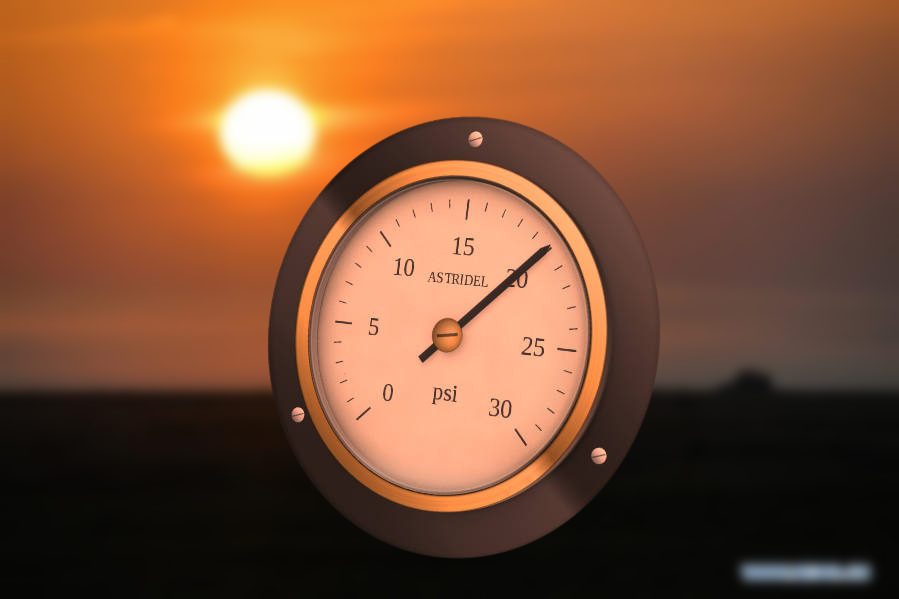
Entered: 20,psi
